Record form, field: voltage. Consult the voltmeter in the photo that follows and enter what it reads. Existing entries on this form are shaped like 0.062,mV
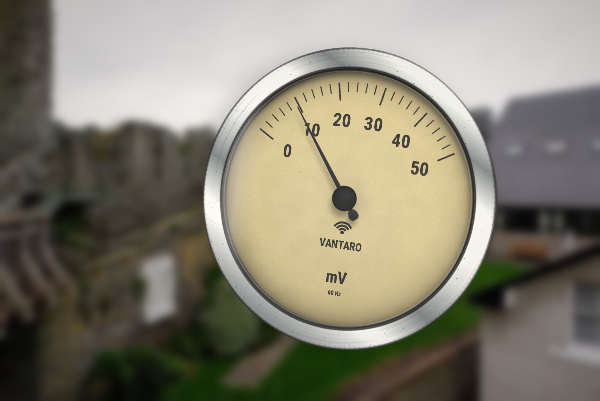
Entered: 10,mV
